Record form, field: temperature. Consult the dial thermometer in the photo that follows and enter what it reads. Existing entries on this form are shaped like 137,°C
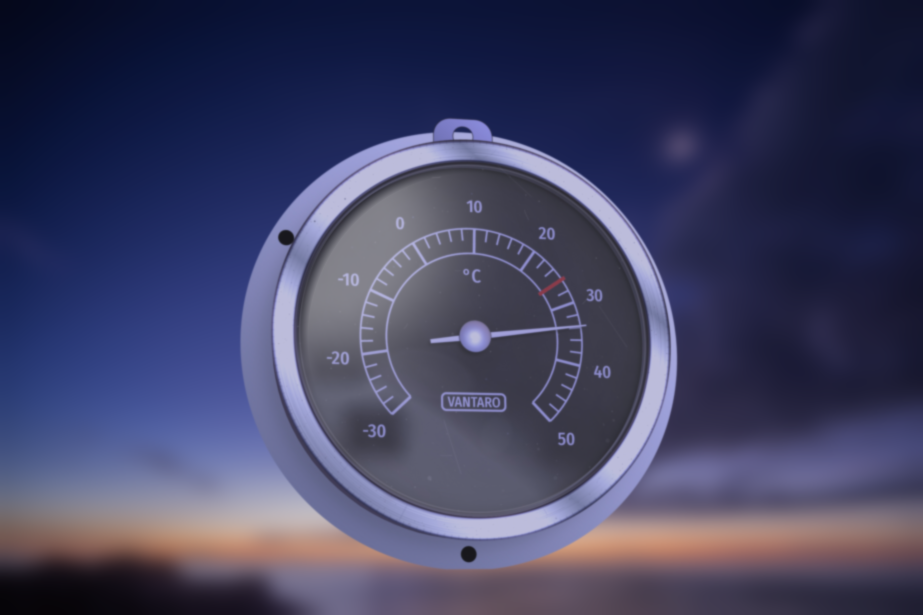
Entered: 34,°C
